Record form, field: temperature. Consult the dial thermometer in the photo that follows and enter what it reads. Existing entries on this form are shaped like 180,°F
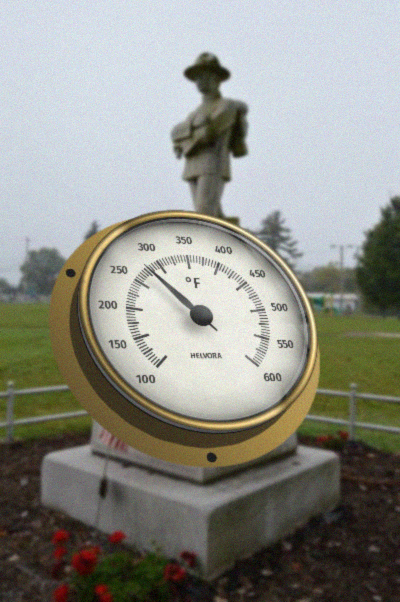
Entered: 275,°F
